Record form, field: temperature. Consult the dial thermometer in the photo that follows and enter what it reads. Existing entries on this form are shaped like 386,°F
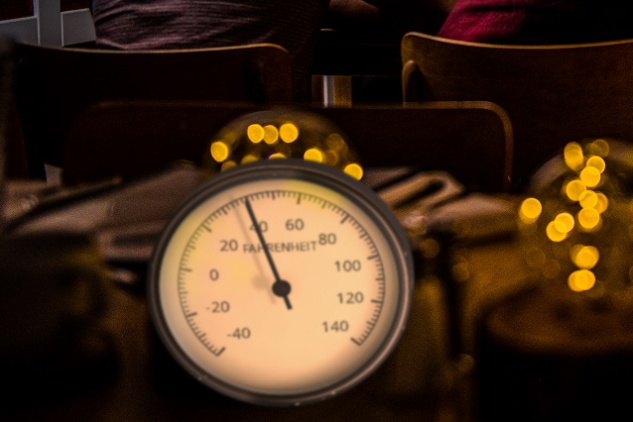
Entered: 40,°F
